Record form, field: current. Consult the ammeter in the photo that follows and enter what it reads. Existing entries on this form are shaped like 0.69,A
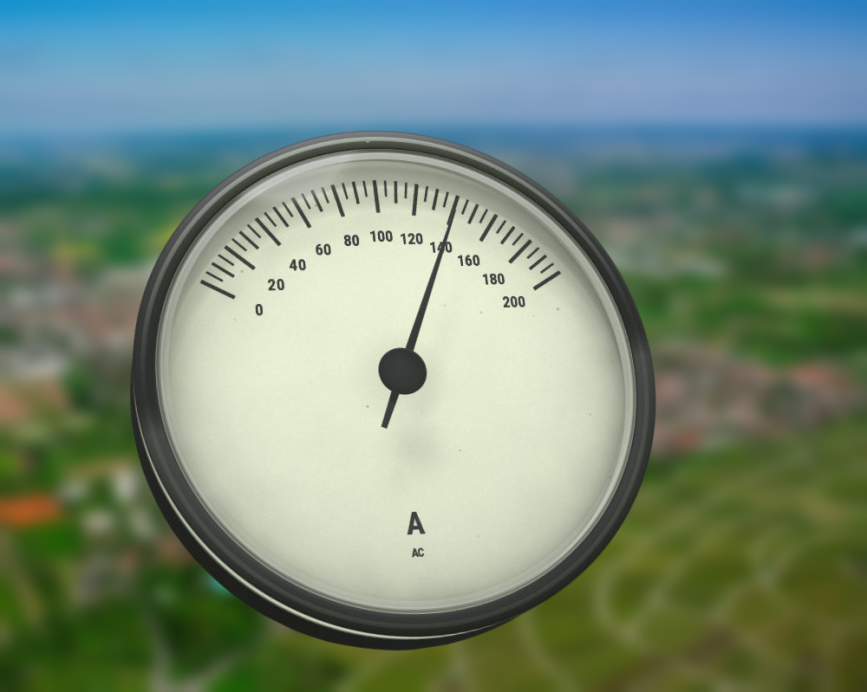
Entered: 140,A
